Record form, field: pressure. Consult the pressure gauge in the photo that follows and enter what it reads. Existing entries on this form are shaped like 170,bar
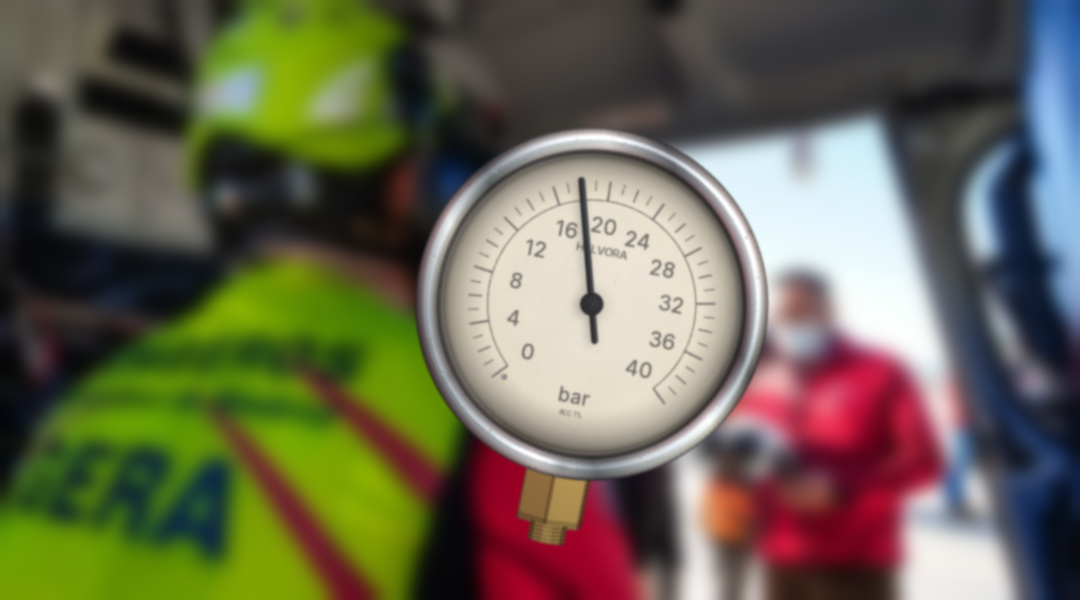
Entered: 18,bar
